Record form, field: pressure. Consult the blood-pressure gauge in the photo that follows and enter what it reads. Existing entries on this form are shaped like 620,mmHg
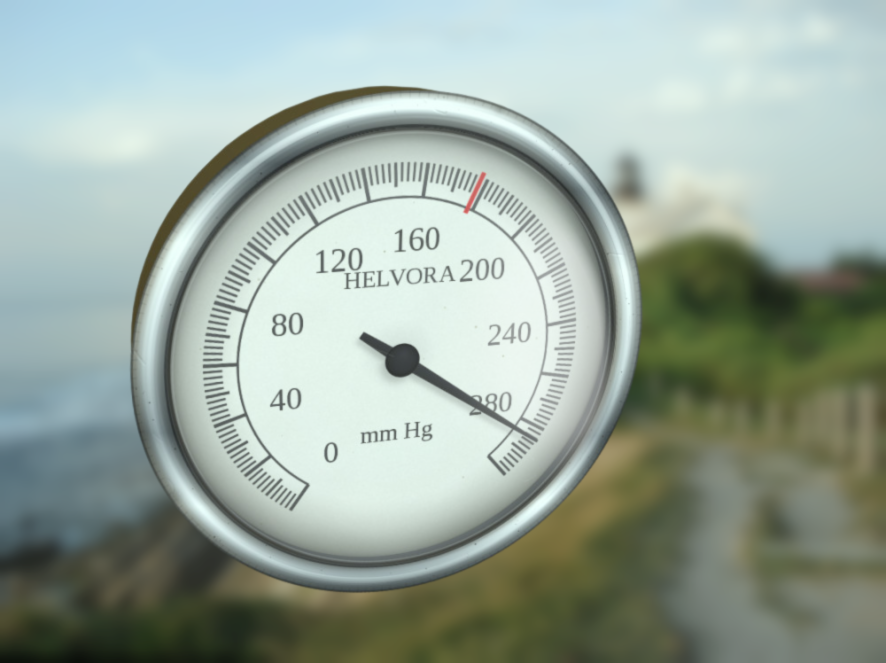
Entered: 284,mmHg
